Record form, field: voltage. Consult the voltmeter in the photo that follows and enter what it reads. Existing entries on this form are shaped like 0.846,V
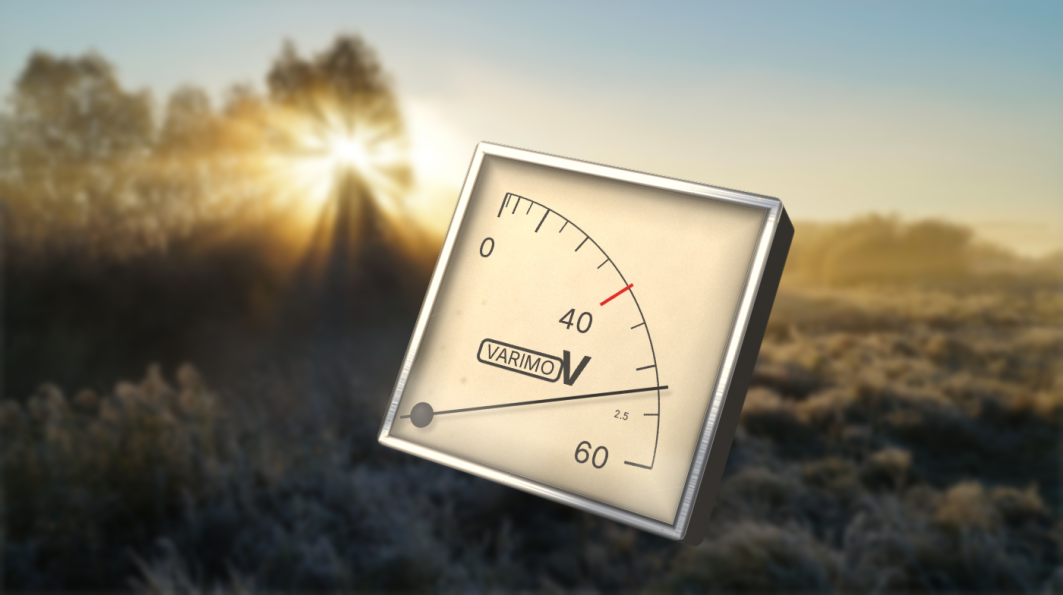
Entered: 52.5,V
